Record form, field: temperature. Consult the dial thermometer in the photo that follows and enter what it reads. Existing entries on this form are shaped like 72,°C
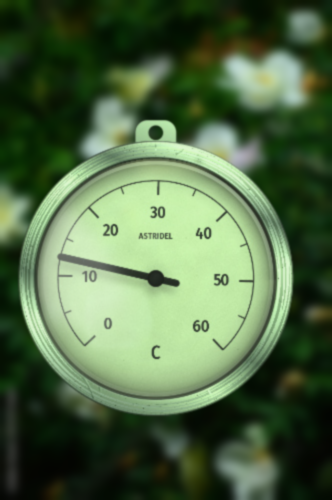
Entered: 12.5,°C
